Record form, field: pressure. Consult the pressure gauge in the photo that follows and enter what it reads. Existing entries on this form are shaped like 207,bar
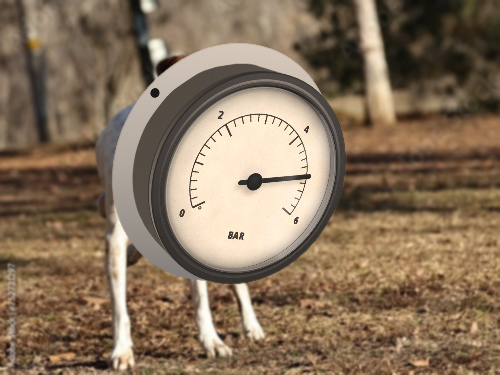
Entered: 5,bar
